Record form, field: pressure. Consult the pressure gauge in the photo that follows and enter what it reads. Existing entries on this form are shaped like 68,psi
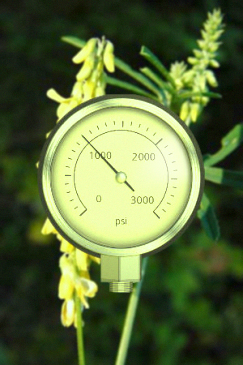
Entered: 1000,psi
